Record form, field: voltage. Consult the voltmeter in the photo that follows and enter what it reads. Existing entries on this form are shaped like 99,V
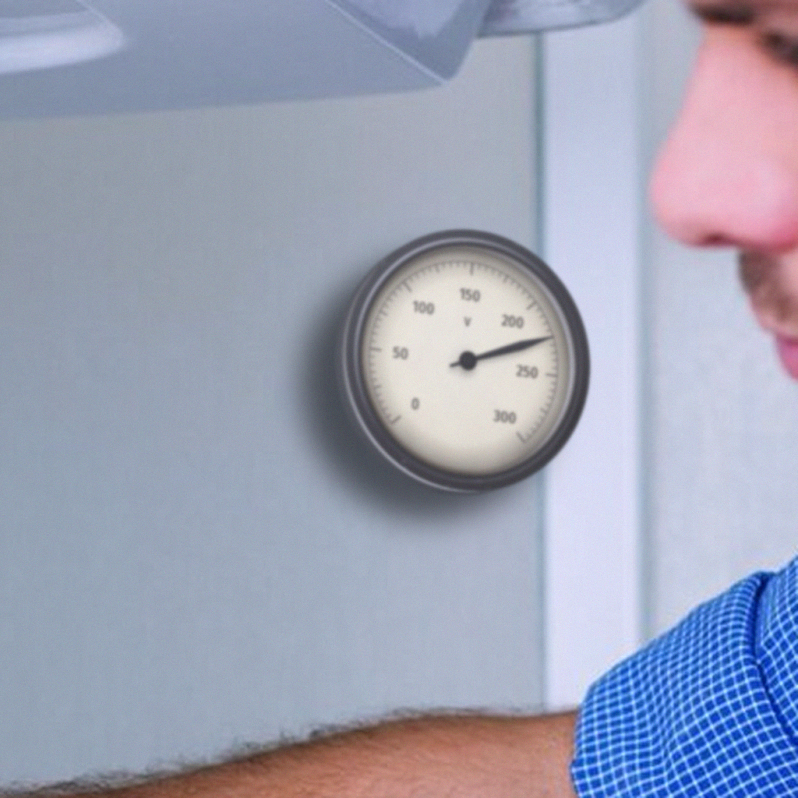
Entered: 225,V
